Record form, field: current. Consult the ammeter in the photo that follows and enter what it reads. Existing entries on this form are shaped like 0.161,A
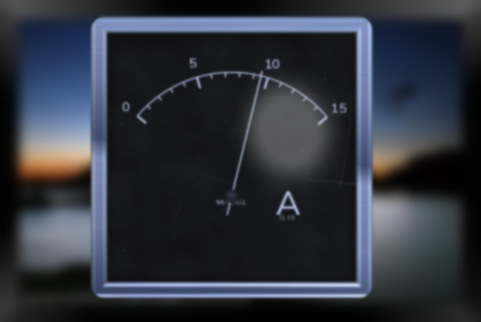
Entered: 9.5,A
